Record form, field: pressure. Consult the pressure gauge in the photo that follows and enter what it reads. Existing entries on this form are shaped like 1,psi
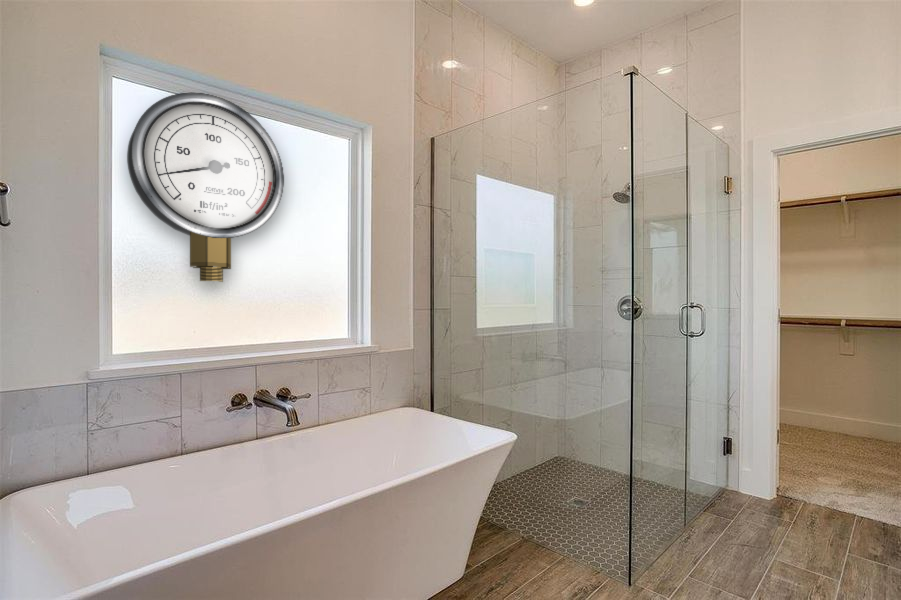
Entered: 20,psi
